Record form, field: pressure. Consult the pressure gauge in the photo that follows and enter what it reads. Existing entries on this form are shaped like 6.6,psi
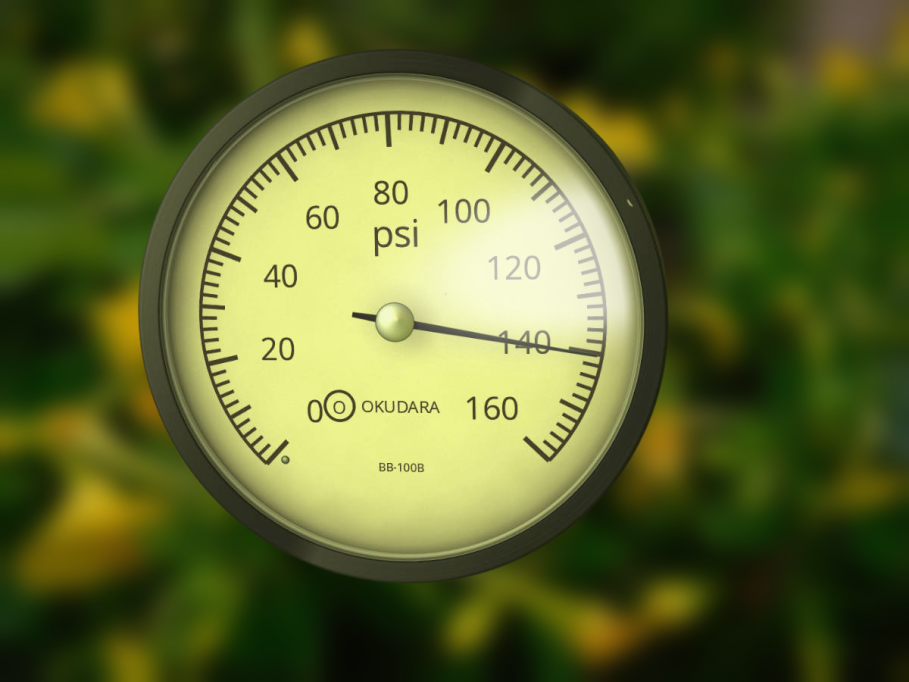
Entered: 140,psi
